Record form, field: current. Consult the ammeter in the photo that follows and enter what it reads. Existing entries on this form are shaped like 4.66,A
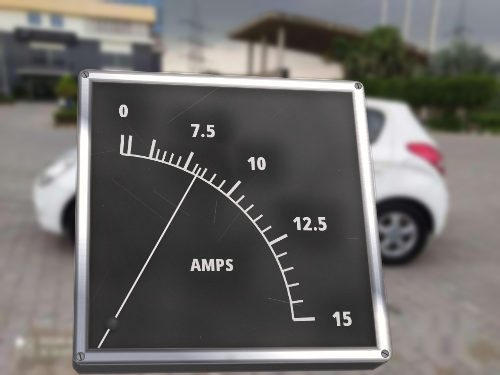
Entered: 8.25,A
